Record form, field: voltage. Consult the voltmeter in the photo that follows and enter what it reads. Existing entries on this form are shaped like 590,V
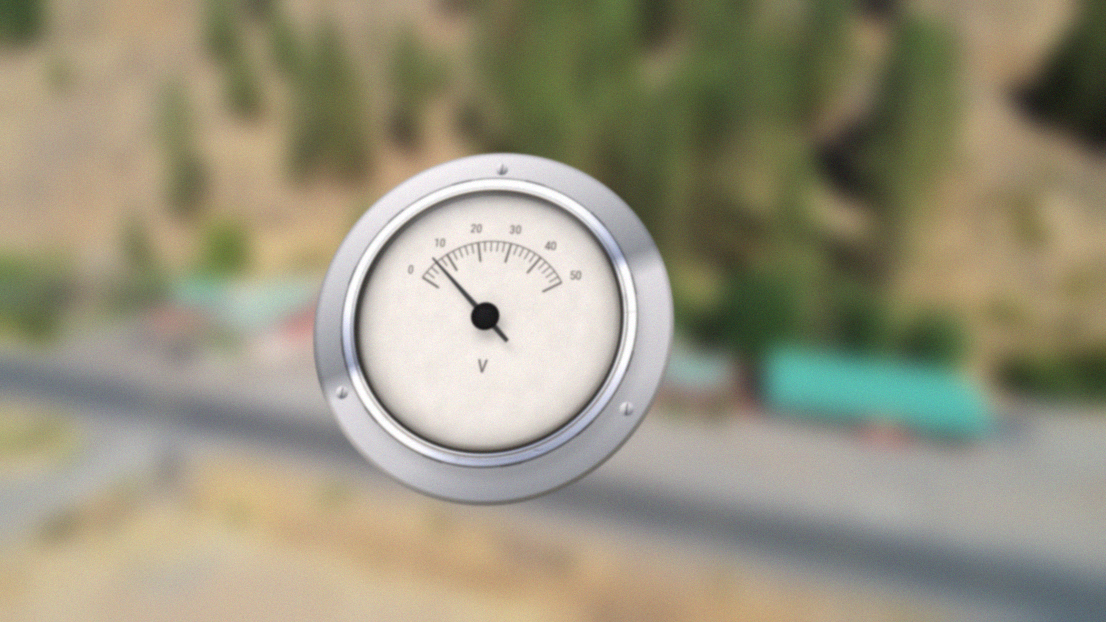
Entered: 6,V
